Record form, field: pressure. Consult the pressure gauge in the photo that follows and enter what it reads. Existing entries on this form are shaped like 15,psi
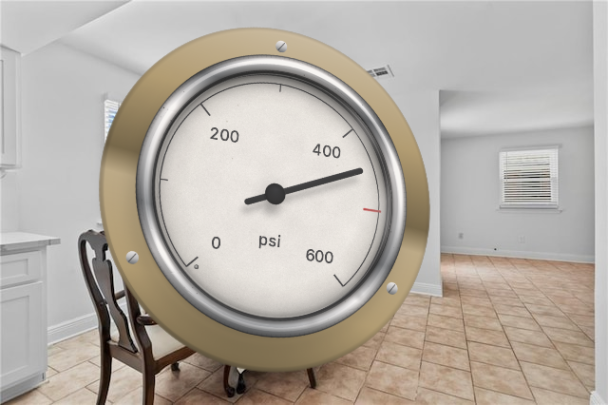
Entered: 450,psi
